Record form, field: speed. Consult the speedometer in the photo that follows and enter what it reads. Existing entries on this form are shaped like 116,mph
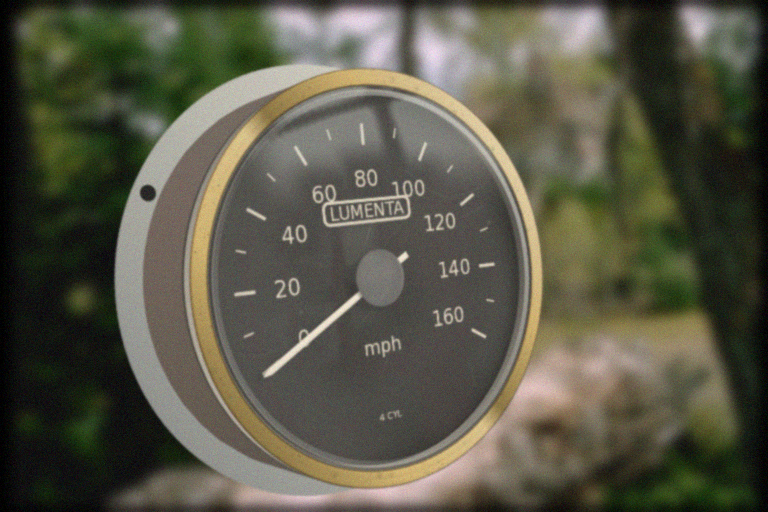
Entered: 0,mph
